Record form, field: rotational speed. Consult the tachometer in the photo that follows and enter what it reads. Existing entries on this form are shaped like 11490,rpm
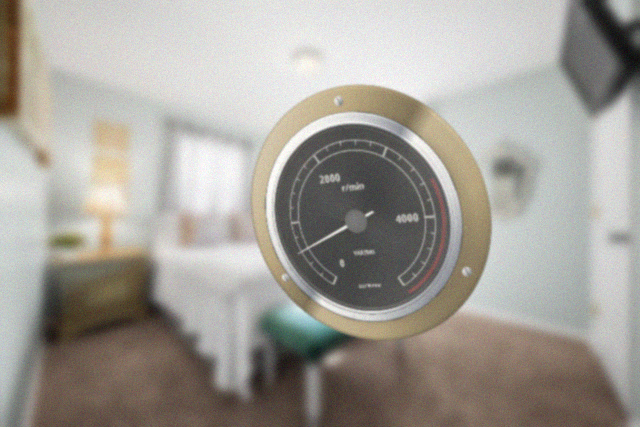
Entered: 600,rpm
